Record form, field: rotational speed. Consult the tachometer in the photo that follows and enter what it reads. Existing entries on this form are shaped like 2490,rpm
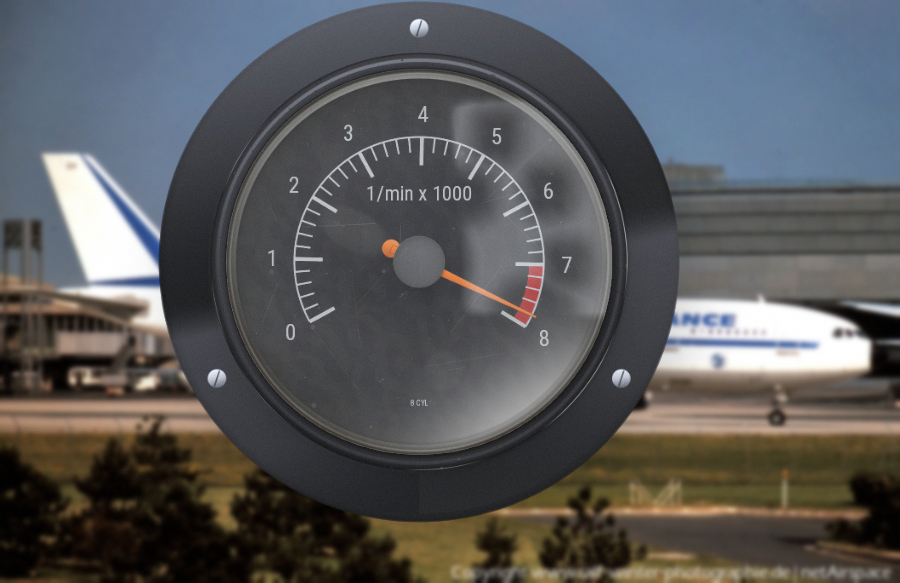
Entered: 7800,rpm
